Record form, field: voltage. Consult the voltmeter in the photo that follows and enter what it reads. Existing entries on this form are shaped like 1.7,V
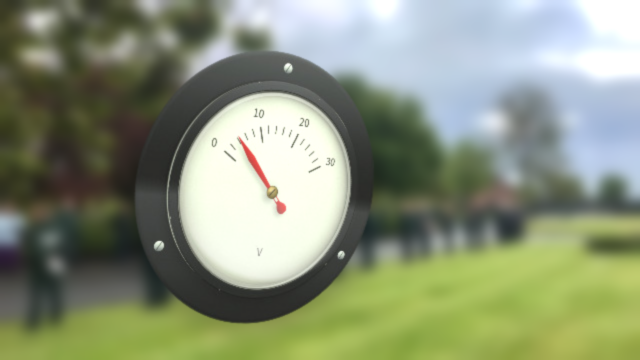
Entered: 4,V
